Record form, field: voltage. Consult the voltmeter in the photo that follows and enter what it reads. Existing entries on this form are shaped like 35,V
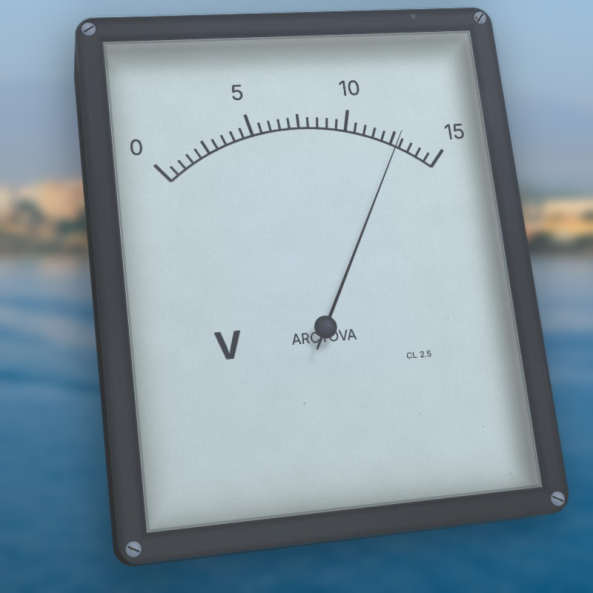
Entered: 12.75,V
